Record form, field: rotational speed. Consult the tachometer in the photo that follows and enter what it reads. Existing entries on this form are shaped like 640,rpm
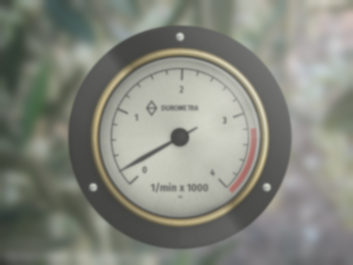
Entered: 200,rpm
